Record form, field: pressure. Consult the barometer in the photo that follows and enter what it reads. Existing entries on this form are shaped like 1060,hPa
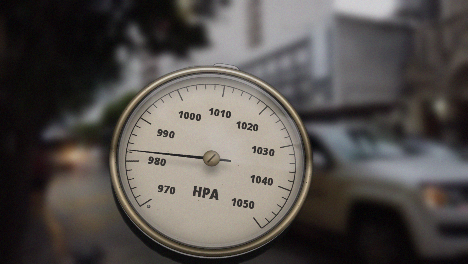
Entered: 982,hPa
